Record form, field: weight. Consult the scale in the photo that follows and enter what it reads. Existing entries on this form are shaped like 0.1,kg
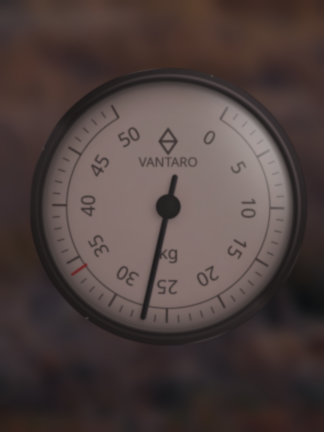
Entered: 27,kg
